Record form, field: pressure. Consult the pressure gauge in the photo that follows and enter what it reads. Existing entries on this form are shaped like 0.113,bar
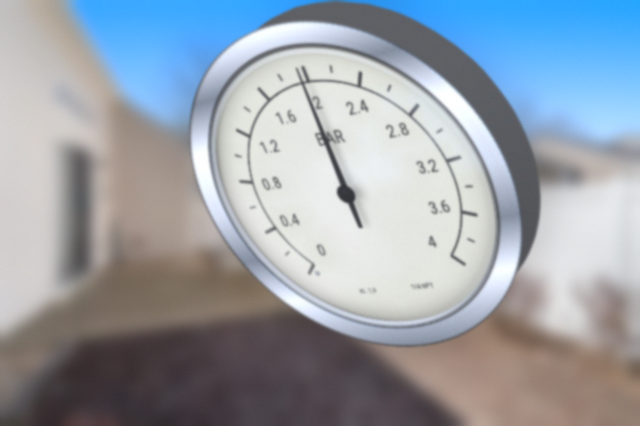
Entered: 2,bar
